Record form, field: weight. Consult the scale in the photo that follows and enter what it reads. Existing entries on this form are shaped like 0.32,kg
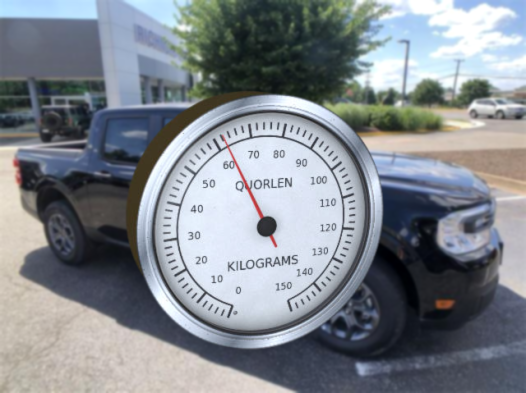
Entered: 62,kg
